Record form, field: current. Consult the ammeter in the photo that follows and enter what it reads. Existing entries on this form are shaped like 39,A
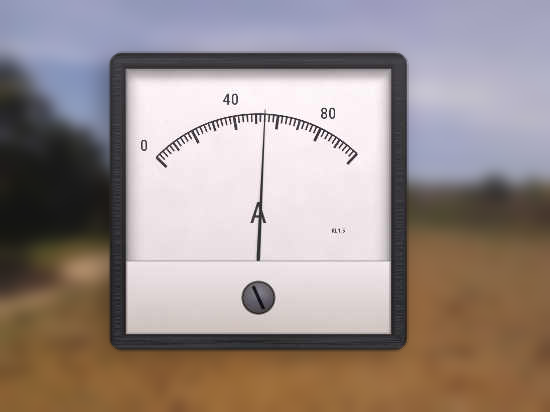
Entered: 54,A
